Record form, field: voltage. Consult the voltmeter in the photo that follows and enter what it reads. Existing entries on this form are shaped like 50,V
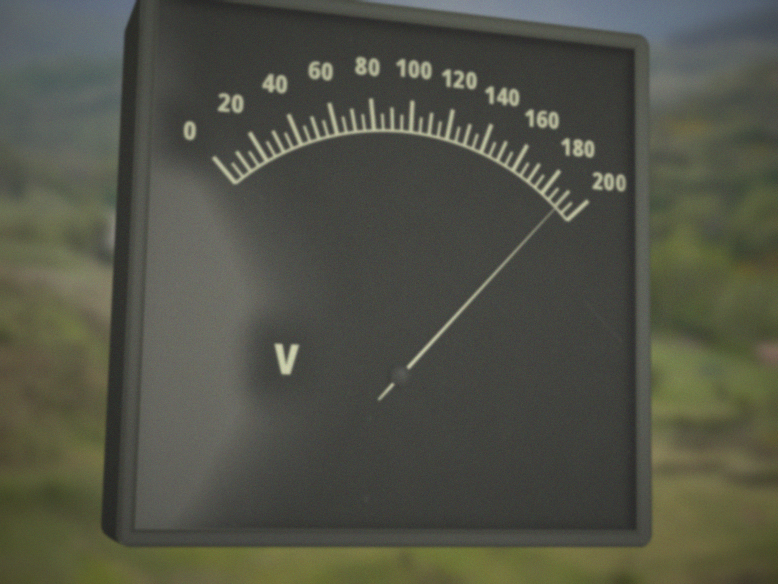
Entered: 190,V
